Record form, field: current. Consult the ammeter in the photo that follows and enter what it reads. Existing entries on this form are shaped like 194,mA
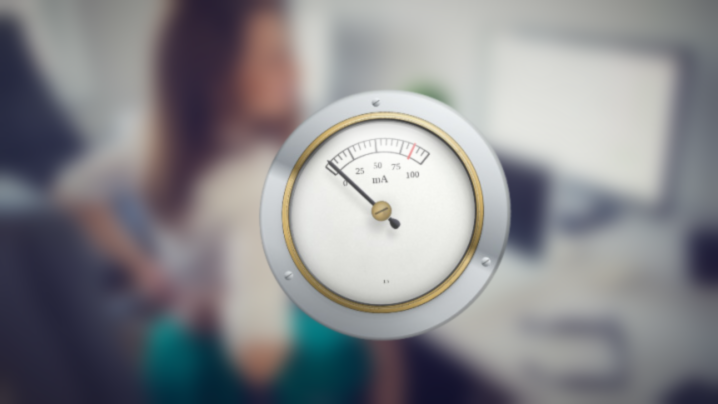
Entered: 5,mA
